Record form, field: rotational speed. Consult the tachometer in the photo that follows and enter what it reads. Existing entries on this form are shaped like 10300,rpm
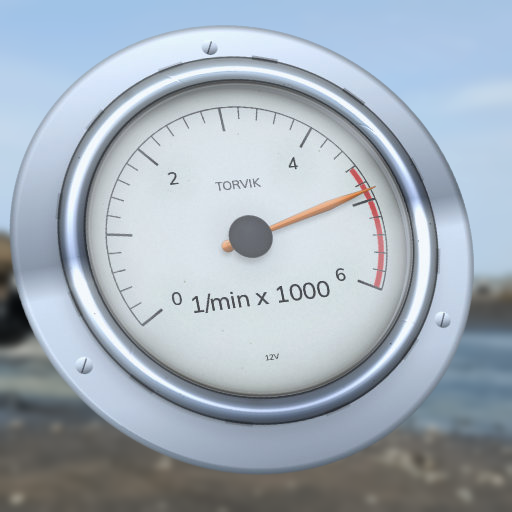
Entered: 4900,rpm
